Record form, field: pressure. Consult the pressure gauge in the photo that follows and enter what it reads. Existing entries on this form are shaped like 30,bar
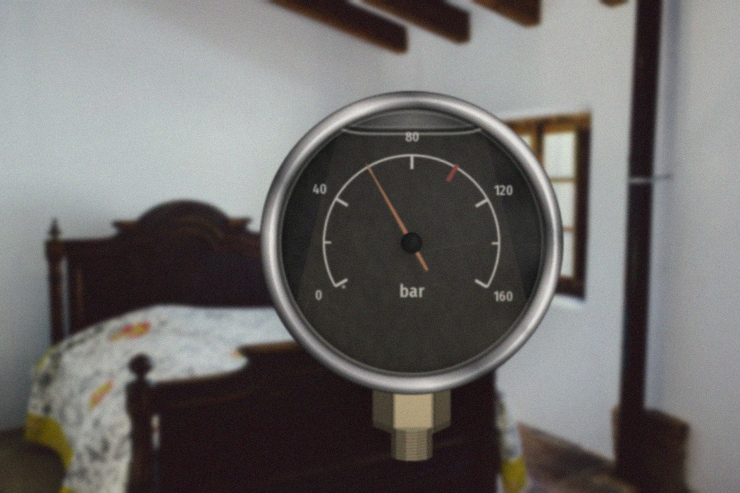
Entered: 60,bar
